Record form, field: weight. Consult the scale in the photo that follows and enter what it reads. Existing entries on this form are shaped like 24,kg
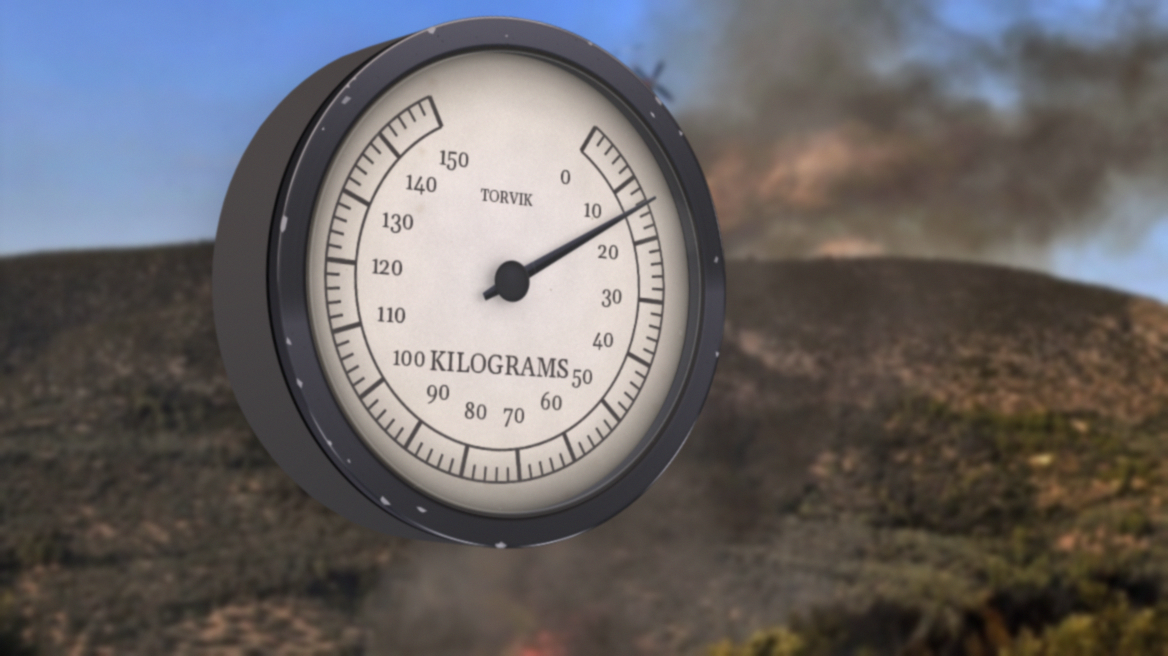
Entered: 14,kg
